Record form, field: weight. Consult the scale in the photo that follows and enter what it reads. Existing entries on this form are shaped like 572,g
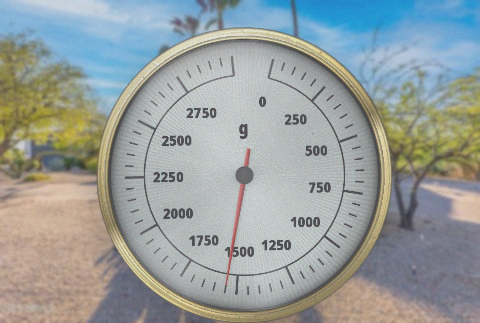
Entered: 1550,g
